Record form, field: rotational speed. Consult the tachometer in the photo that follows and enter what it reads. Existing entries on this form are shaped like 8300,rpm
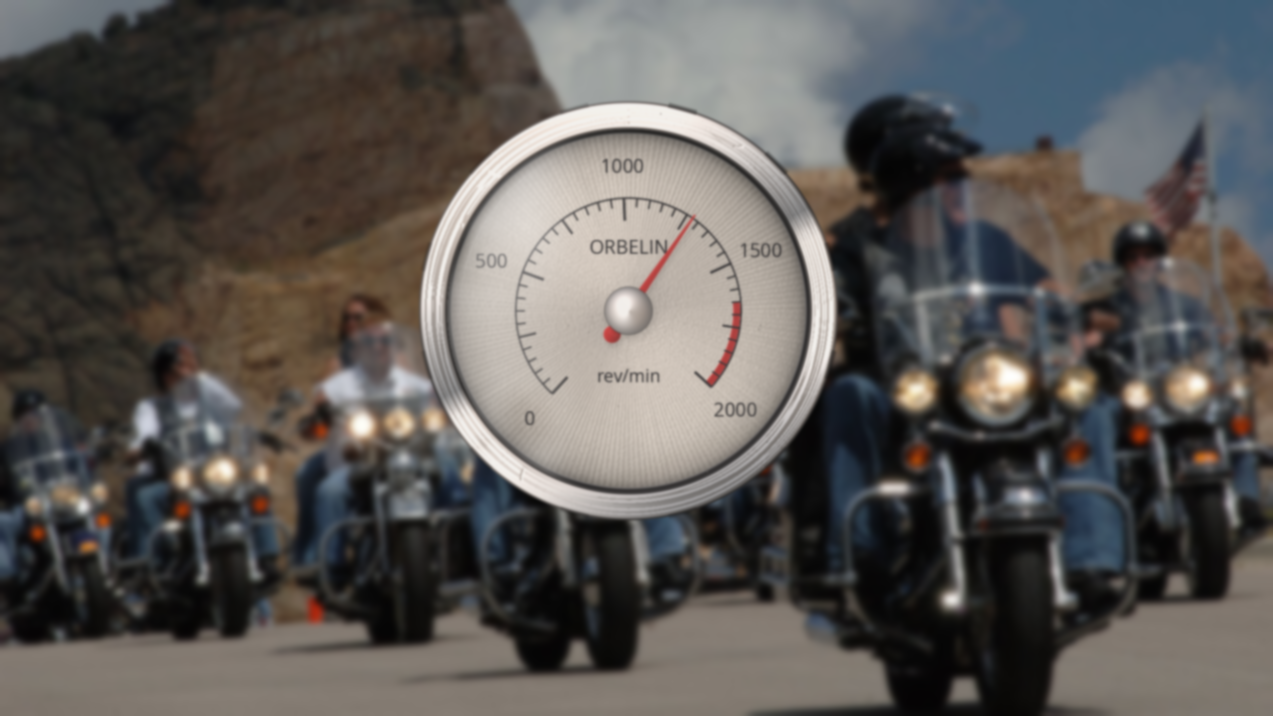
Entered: 1275,rpm
